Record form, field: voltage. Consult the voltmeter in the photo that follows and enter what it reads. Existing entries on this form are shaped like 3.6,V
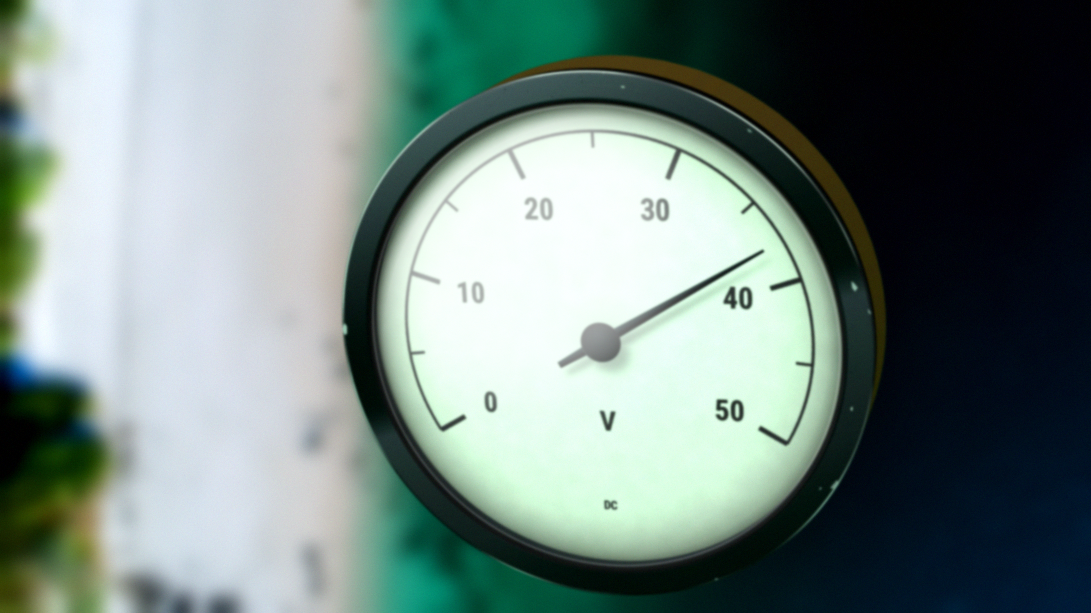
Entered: 37.5,V
